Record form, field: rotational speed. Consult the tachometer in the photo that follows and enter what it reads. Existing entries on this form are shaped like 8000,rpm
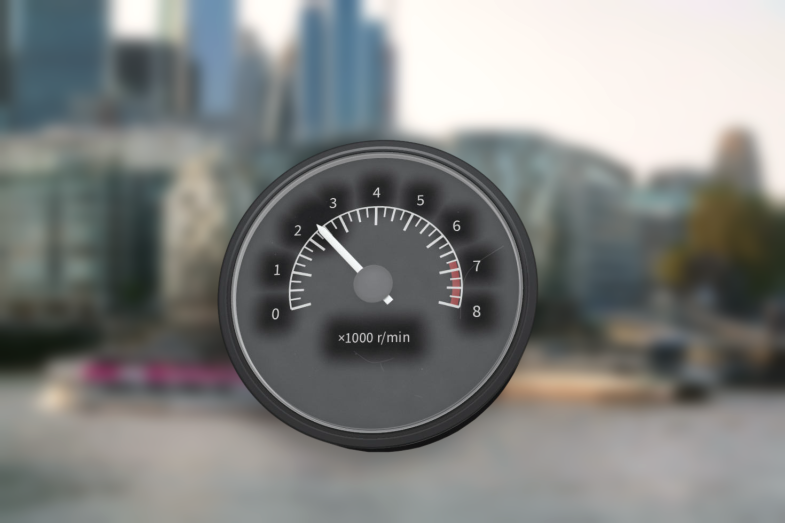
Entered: 2375,rpm
